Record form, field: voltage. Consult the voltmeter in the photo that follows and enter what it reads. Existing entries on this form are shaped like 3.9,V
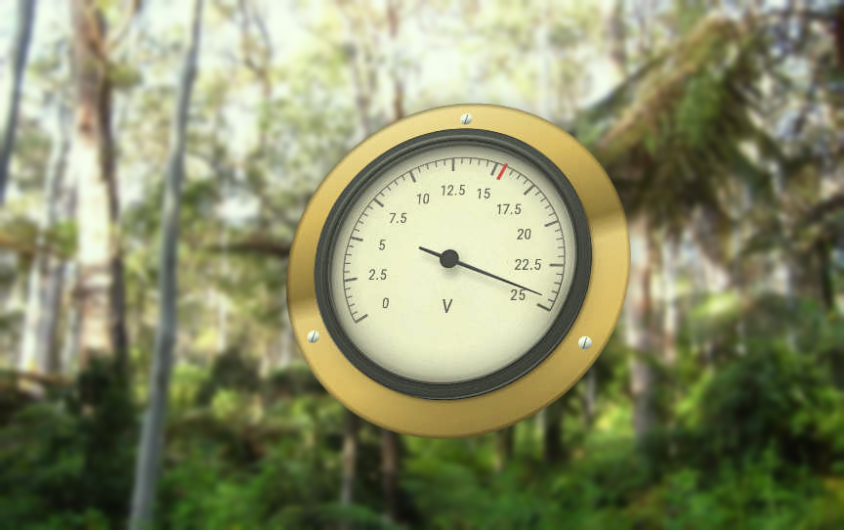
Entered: 24.5,V
